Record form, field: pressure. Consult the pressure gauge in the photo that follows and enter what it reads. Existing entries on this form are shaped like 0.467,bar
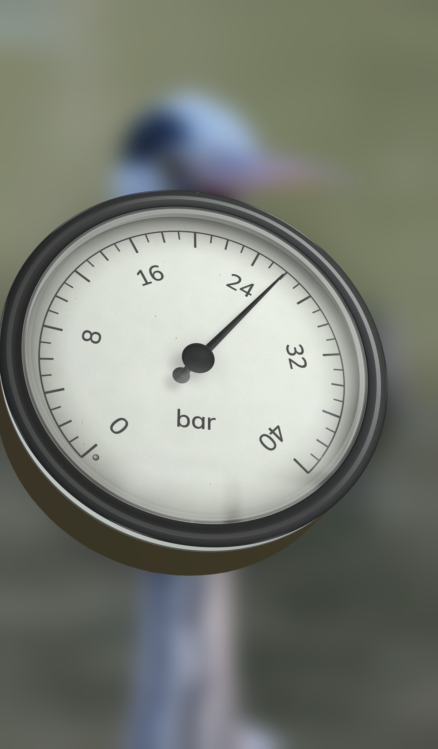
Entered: 26,bar
